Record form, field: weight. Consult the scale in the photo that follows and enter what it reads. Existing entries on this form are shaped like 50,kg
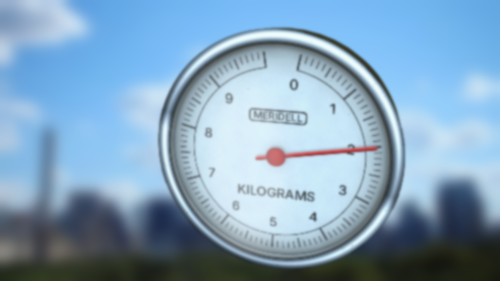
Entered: 2,kg
